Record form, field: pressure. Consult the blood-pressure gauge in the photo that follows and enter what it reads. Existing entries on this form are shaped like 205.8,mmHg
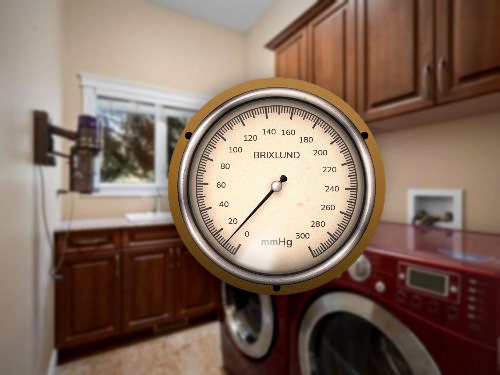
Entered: 10,mmHg
